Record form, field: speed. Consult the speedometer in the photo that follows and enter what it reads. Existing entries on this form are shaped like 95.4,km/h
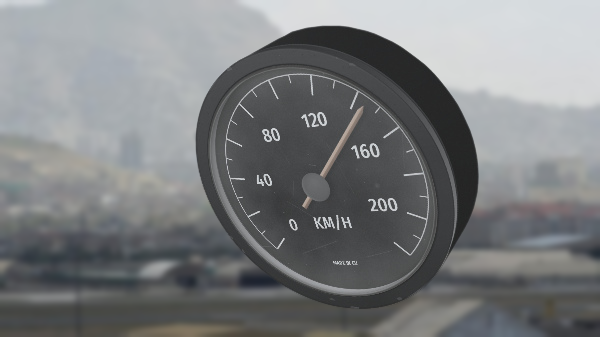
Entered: 145,km/h
